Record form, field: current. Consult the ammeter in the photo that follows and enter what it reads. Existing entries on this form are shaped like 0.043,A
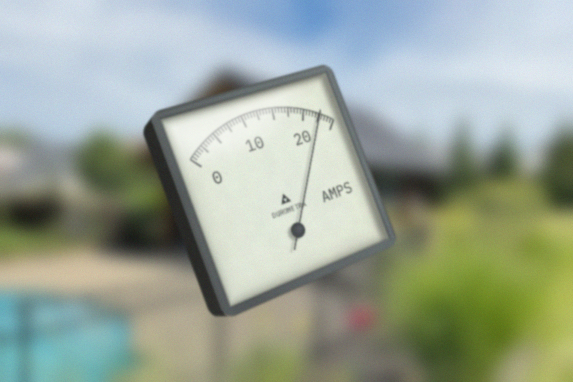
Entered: 22.5,A
